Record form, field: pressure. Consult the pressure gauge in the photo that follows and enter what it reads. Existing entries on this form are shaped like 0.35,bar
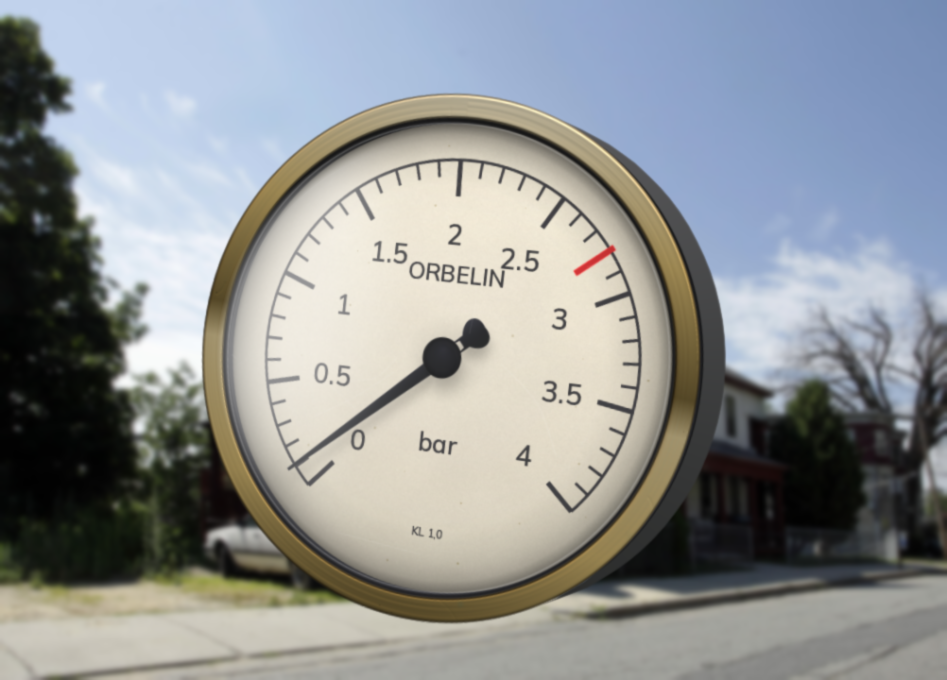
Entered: 0.1,bar
